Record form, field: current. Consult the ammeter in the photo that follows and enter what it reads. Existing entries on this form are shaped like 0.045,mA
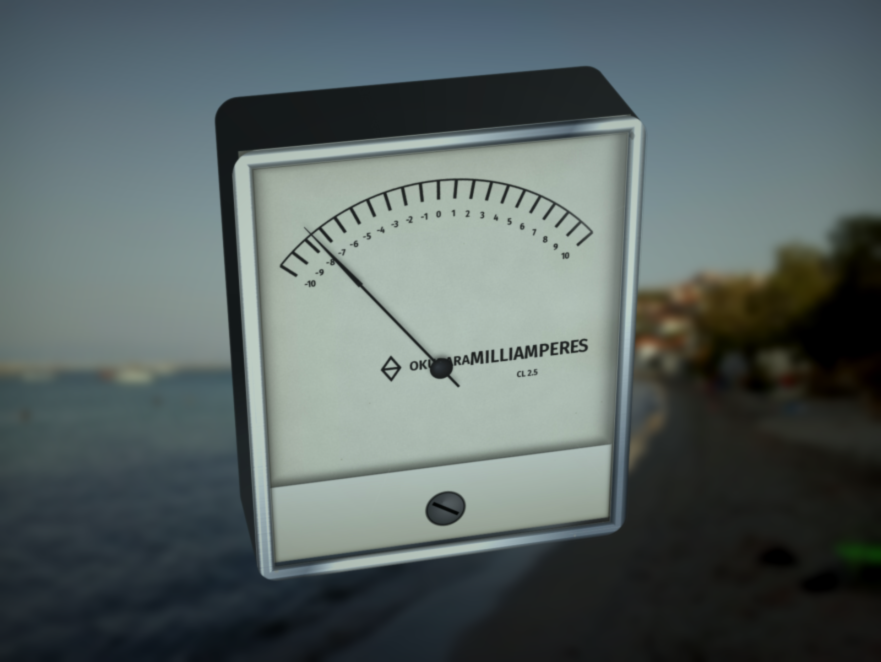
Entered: -7.5,mA
